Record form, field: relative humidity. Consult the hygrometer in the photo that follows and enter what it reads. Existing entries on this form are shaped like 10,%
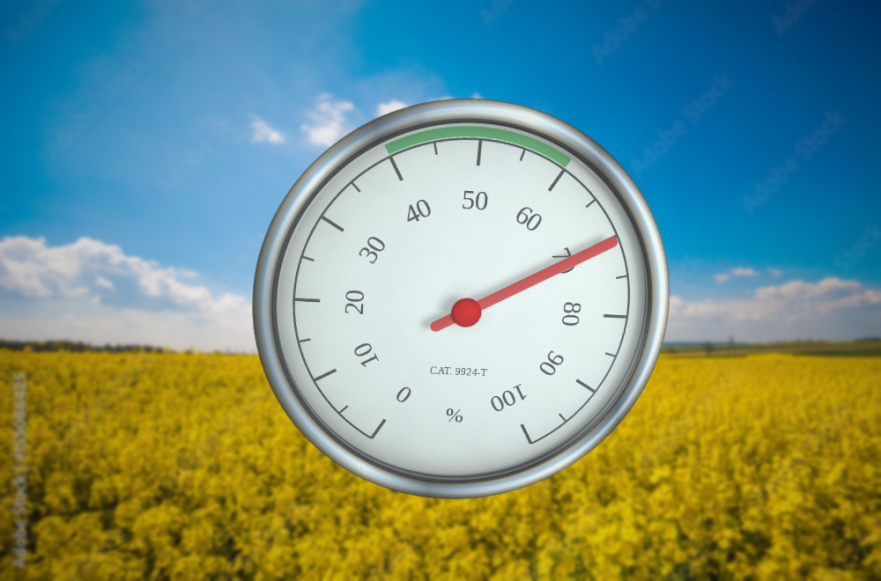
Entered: 70,%
